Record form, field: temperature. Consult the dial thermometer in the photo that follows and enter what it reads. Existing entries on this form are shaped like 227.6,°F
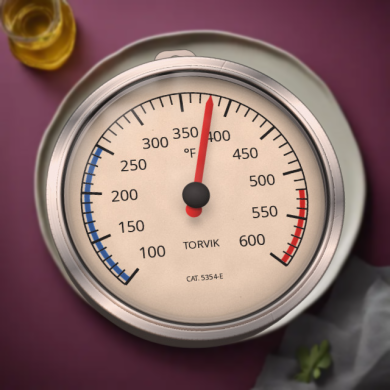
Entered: 380,°F
